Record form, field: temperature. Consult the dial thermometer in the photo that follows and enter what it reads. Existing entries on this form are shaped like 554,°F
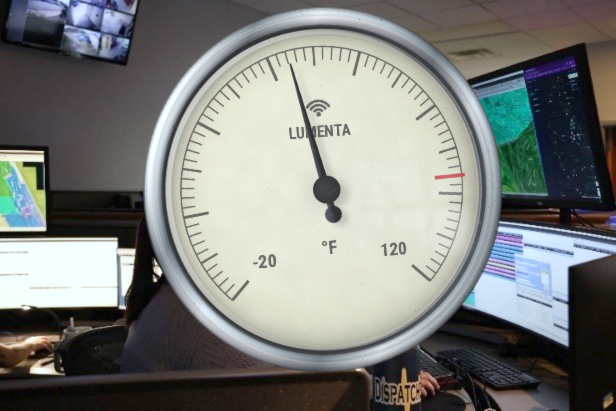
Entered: 44,°F
